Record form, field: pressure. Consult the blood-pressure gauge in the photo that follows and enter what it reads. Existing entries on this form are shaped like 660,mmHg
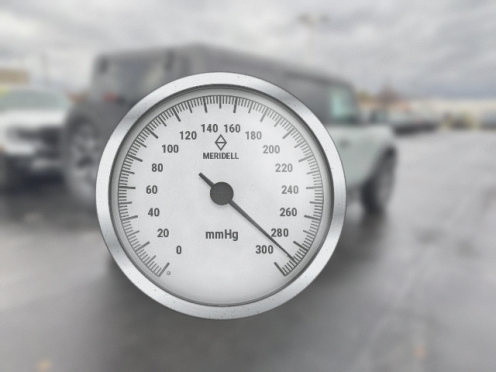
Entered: 290,mmHg
